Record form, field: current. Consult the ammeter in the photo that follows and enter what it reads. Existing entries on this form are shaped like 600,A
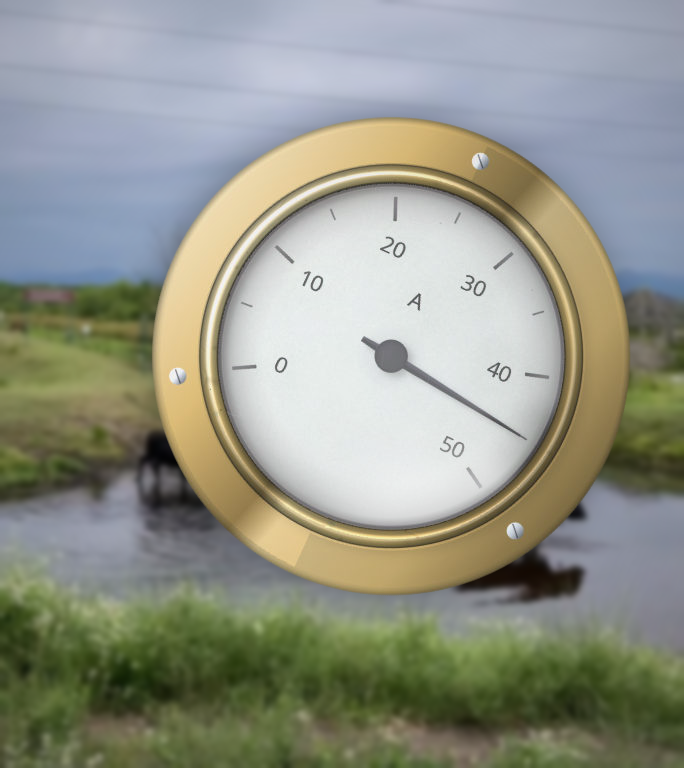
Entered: 45,A
